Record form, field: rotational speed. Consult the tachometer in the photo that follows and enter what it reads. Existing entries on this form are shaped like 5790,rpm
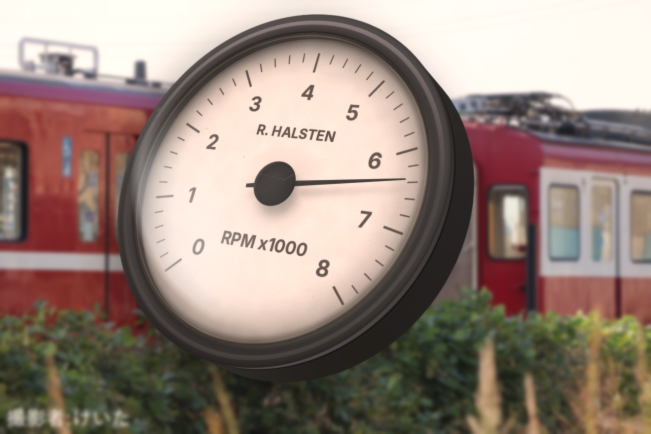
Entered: 6400,rpm
